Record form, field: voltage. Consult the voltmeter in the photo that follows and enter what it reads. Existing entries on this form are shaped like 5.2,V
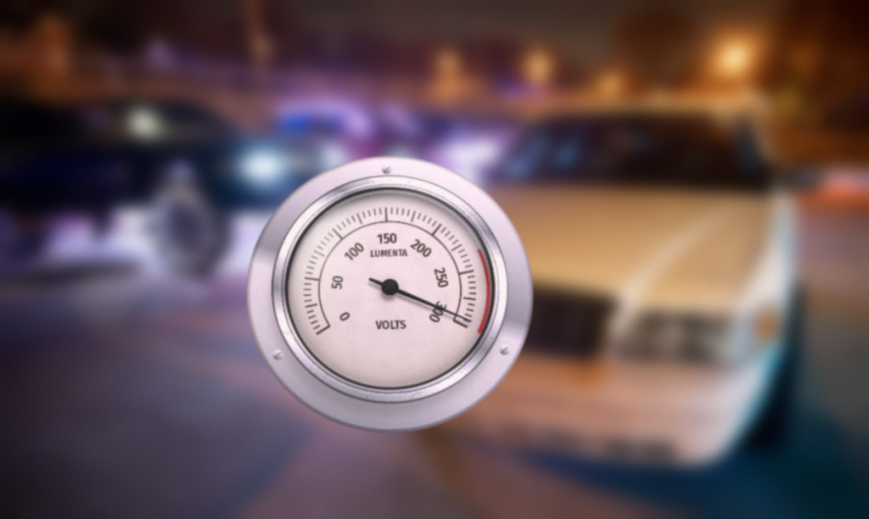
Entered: 295,V
